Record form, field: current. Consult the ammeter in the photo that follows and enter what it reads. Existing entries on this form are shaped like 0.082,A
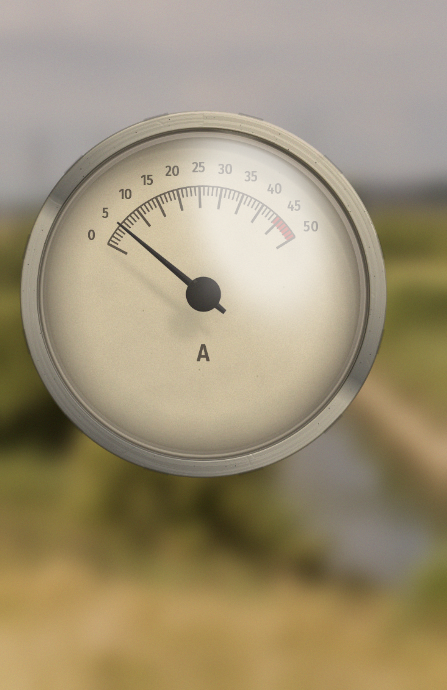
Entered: 5,A
